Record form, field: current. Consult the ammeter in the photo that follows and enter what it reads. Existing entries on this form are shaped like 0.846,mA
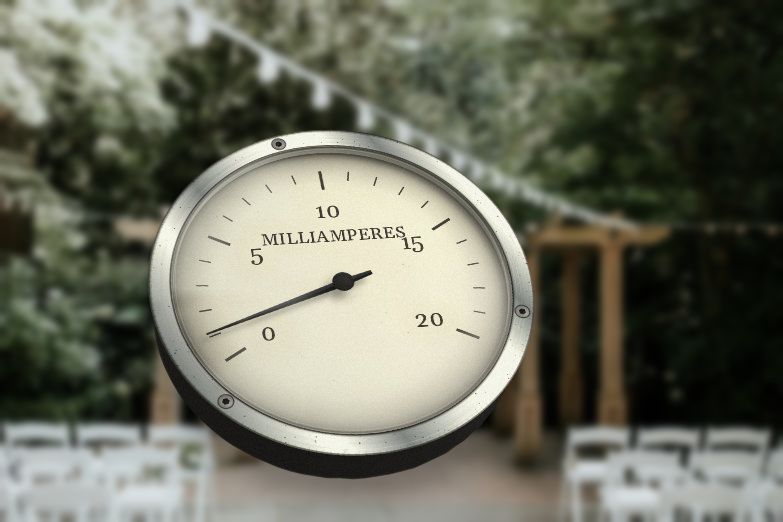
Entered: 1,mA
